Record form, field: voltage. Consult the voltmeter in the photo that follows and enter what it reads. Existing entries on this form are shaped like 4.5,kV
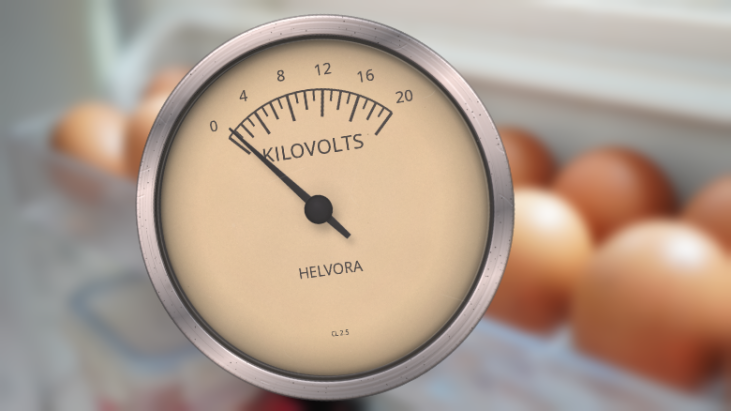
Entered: 1,kV
